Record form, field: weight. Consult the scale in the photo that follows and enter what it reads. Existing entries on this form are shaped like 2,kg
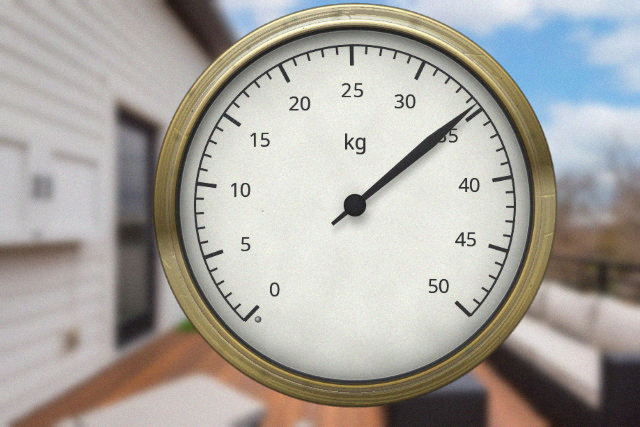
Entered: 34.5,kg
